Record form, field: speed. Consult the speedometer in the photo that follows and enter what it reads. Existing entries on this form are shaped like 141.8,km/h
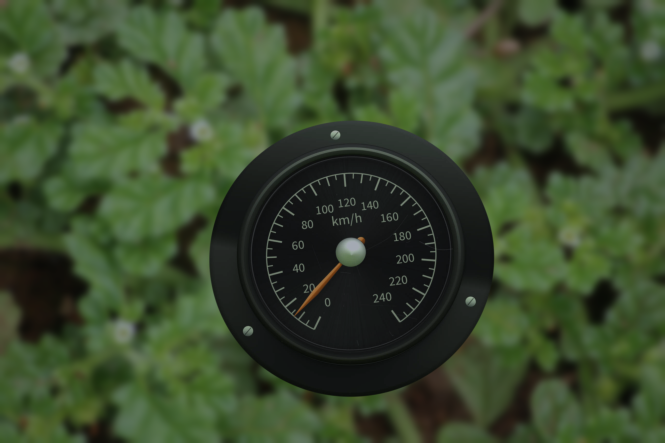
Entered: 12.5,km/h
